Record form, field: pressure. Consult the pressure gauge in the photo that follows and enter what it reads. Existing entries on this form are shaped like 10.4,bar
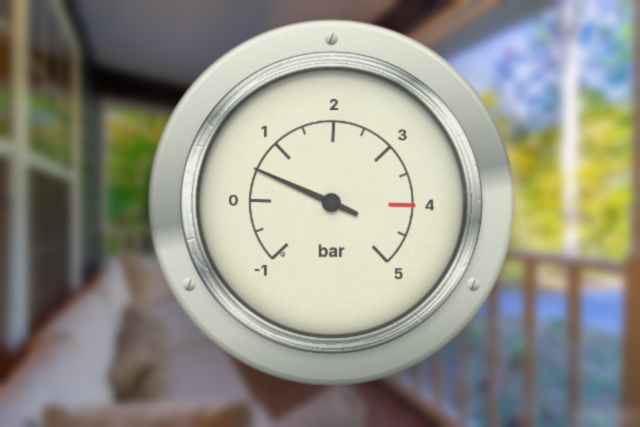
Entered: 0.5,bar
